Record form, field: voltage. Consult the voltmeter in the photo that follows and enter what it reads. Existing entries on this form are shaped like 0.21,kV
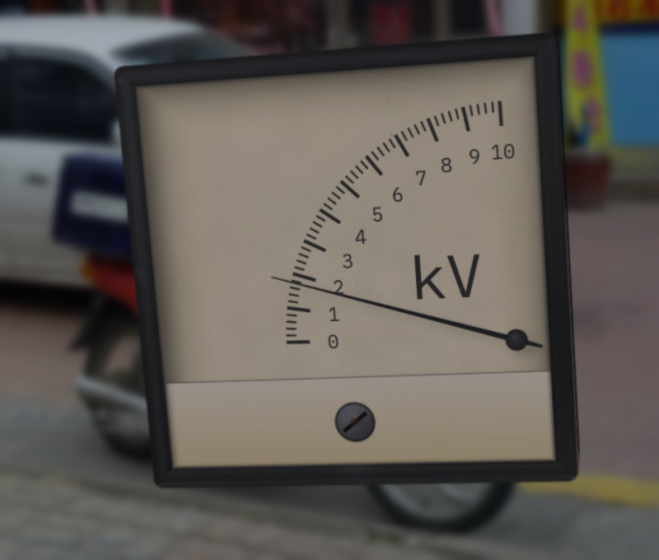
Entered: 1.8,kV
